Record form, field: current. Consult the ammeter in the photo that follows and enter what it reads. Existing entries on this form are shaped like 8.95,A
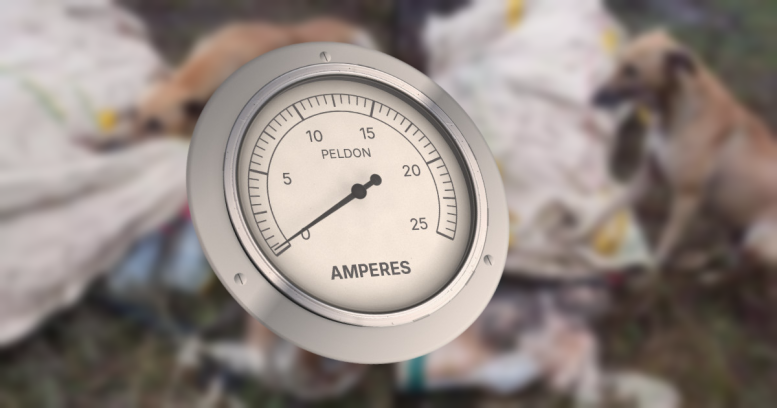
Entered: 0.25,A
